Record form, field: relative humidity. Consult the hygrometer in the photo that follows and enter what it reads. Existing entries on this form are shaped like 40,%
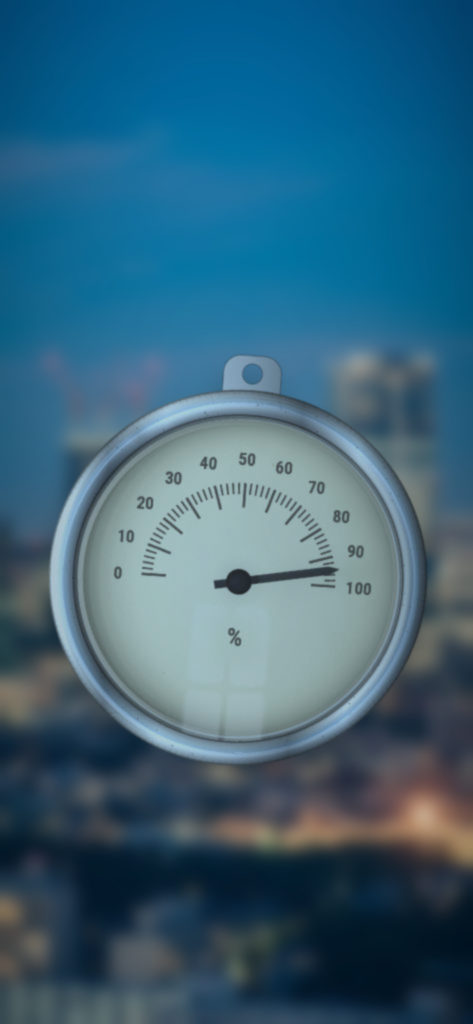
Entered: 94,%
